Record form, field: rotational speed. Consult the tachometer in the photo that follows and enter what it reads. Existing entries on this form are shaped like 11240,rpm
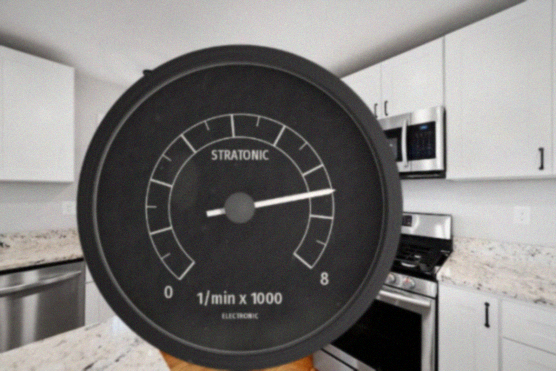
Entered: 6500,rpm
